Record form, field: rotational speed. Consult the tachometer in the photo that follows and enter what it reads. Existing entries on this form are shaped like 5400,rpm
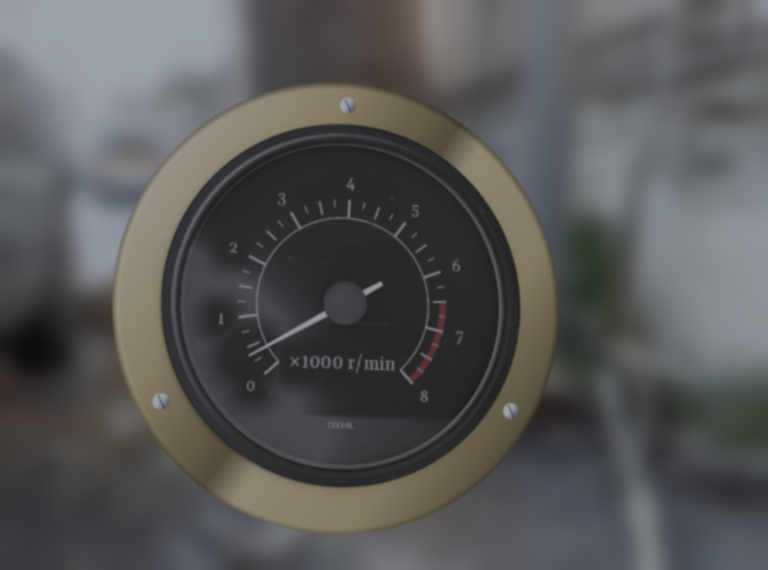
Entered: 375,rpm
